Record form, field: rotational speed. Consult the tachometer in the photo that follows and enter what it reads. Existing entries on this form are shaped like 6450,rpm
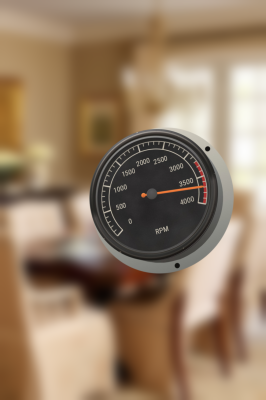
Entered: 3700,rpm
